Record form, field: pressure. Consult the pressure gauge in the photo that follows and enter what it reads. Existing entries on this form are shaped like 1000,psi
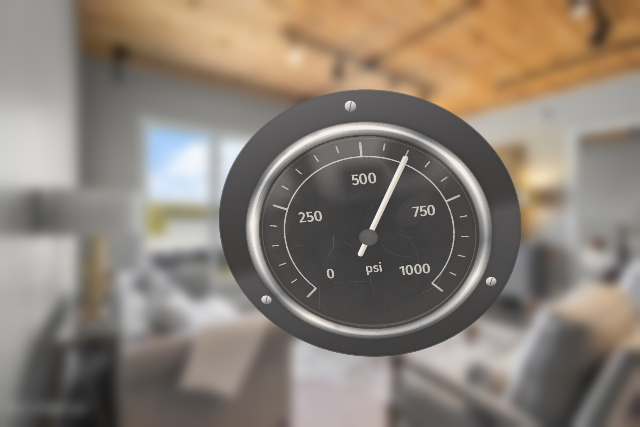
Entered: 600,psi
